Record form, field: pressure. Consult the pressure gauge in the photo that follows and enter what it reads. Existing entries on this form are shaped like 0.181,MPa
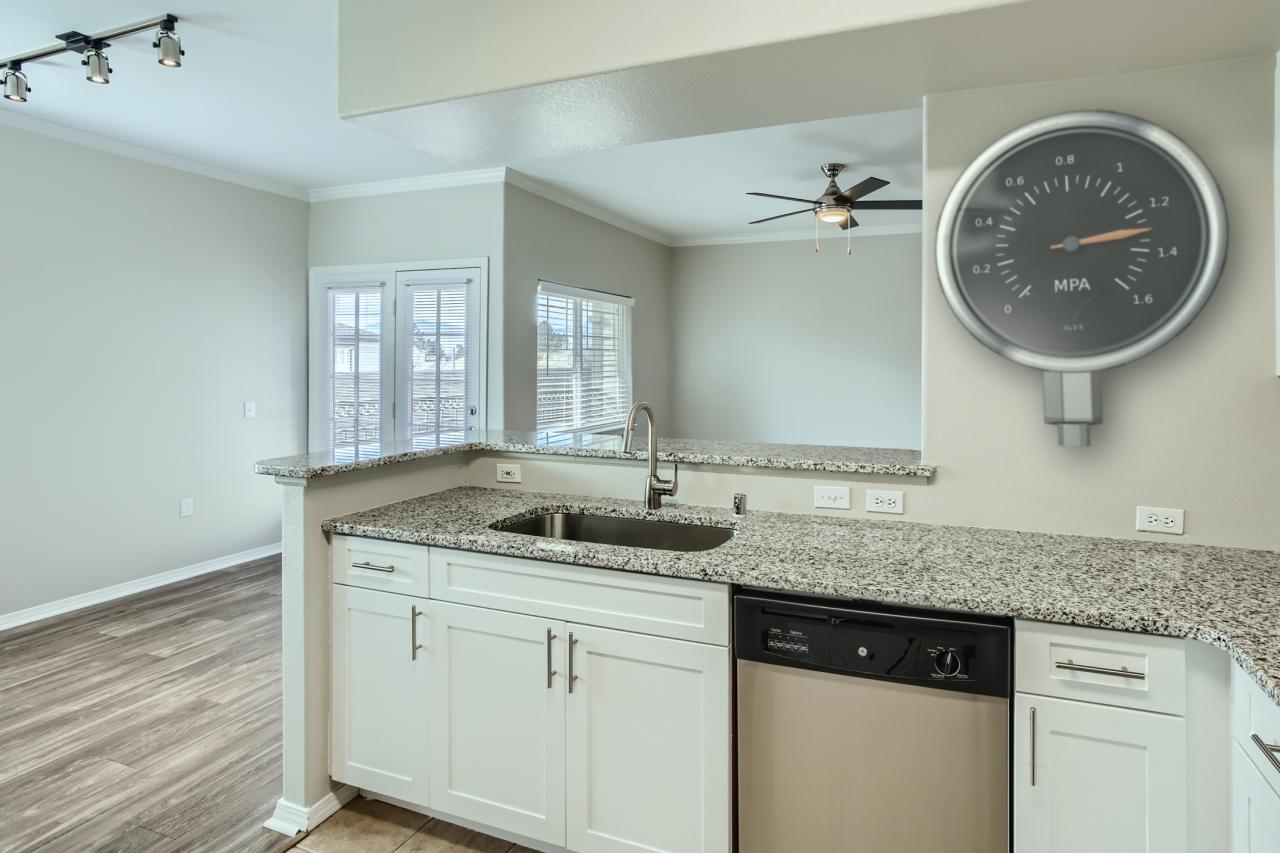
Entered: 1.3,MPa
